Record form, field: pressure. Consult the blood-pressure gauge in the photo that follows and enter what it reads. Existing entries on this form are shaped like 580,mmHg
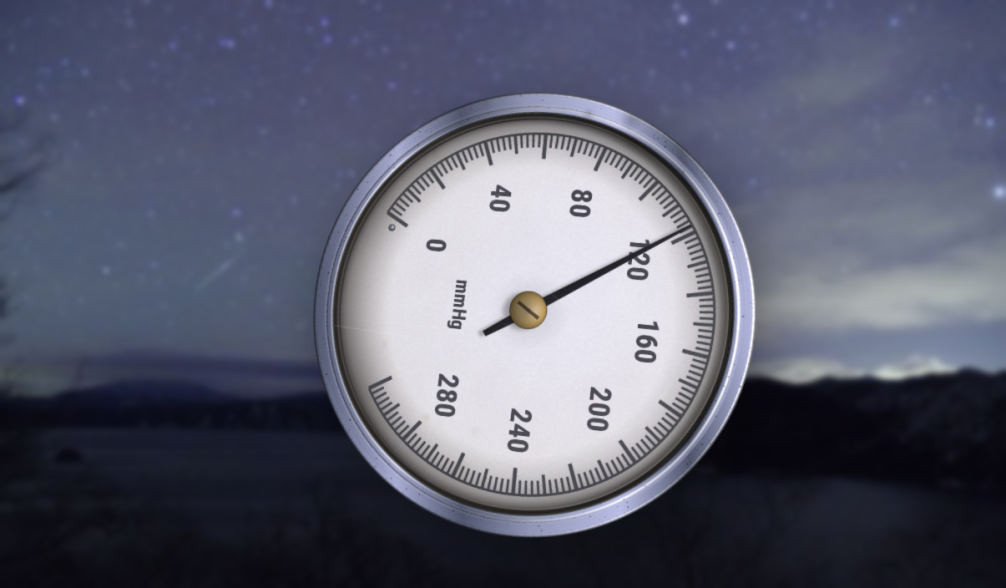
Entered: 118,mmHg
